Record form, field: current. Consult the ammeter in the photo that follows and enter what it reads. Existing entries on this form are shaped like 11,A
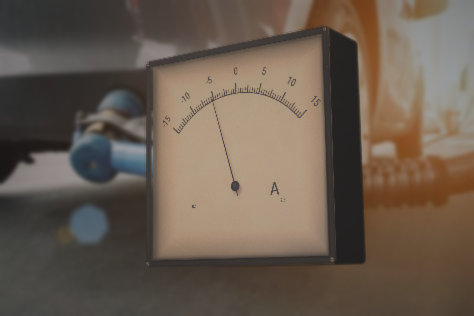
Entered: -5,A
